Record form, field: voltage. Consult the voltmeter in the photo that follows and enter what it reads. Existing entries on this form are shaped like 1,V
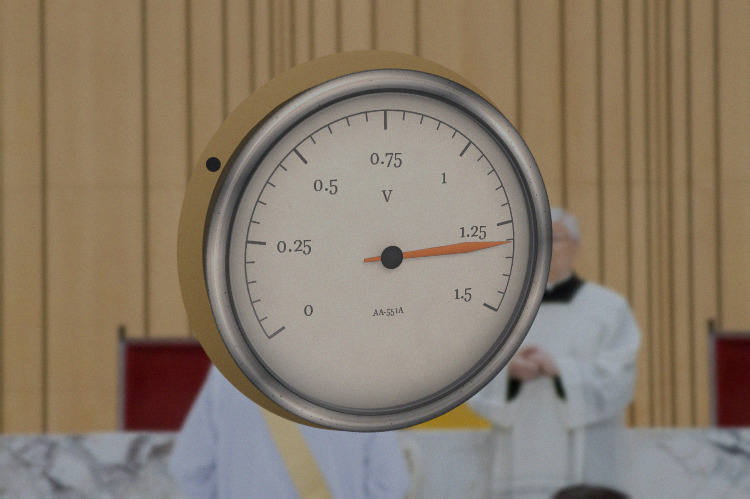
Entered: 1.3,V
